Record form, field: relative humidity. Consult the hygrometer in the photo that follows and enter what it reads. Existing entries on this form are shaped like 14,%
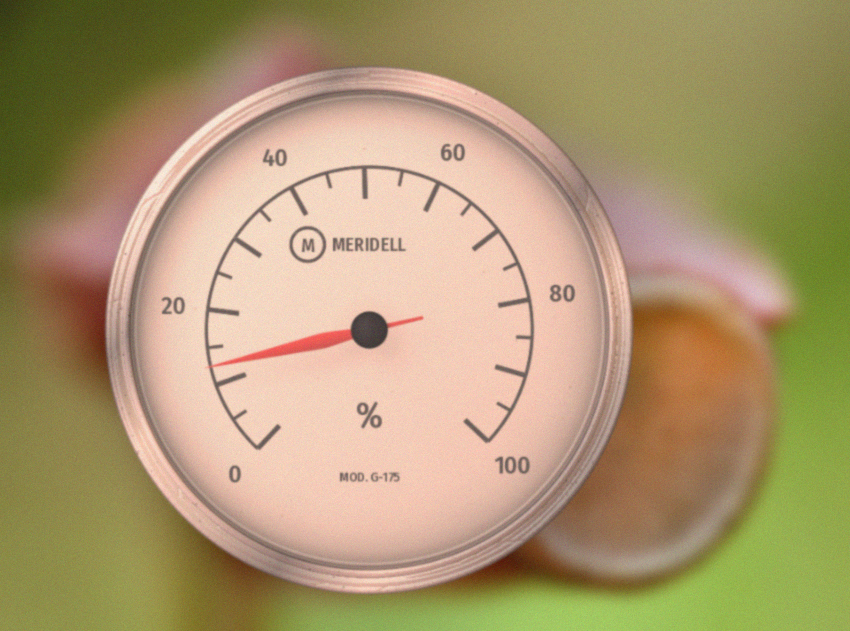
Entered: 12.5,%
